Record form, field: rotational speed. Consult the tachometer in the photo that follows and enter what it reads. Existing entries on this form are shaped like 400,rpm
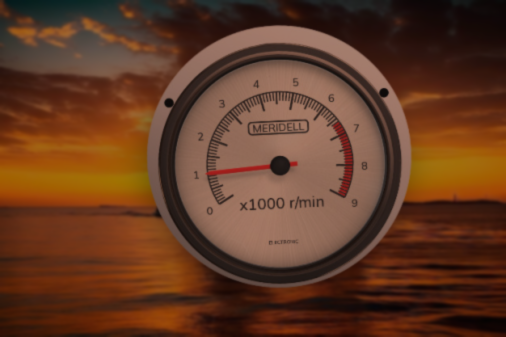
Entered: 1000,rpm
